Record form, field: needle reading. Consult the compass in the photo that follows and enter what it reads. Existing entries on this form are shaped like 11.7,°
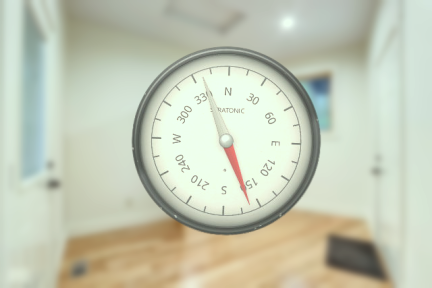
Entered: 157.5,°
